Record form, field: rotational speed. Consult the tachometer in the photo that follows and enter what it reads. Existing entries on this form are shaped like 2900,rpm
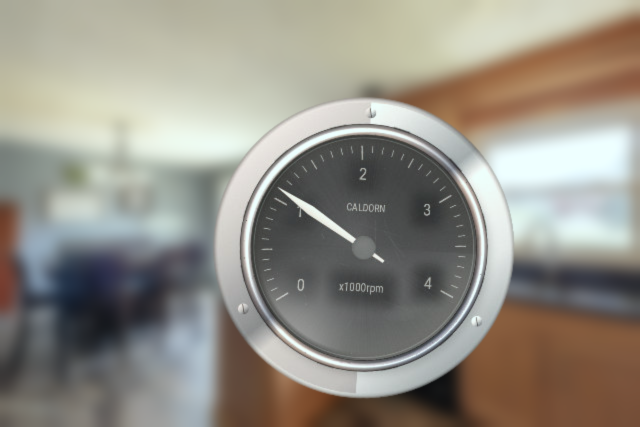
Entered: 1100,rpm
